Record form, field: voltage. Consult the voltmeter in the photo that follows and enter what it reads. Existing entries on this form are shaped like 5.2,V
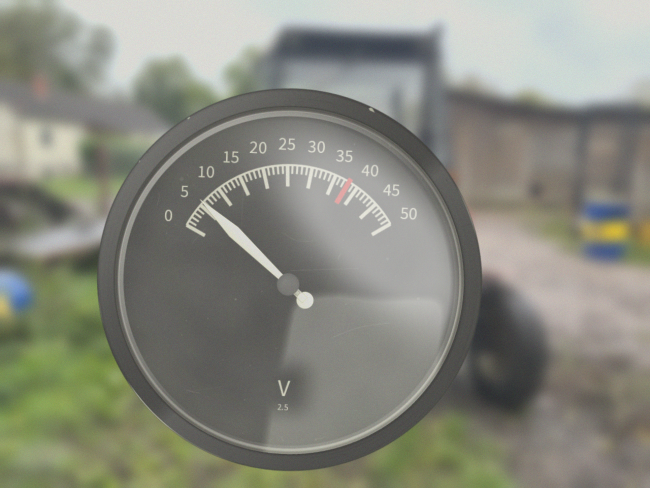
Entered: 6,V
